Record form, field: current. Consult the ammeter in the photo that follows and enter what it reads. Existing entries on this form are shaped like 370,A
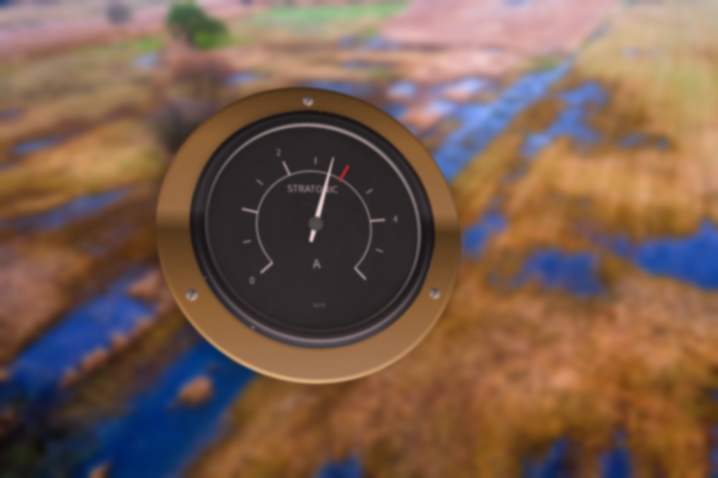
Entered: 2.75,A
